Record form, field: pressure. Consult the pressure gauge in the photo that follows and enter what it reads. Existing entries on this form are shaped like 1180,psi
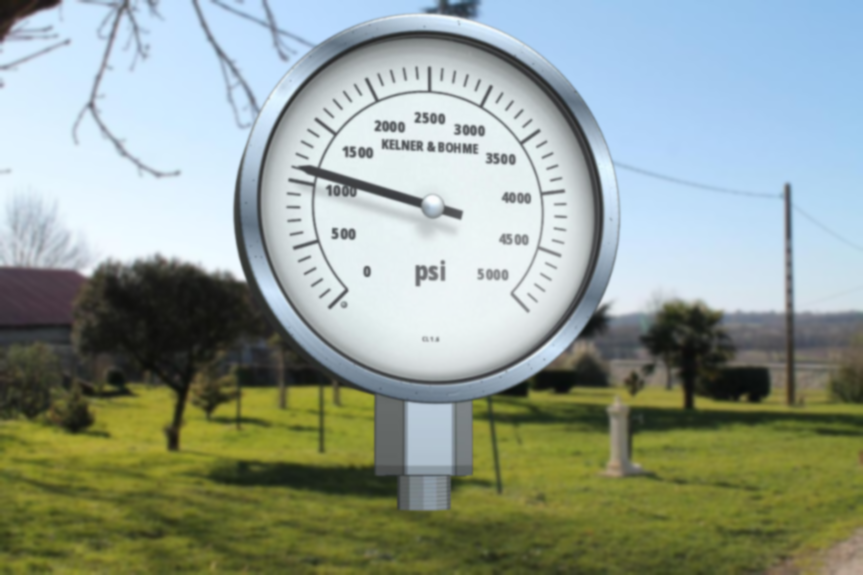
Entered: 1100,psi
